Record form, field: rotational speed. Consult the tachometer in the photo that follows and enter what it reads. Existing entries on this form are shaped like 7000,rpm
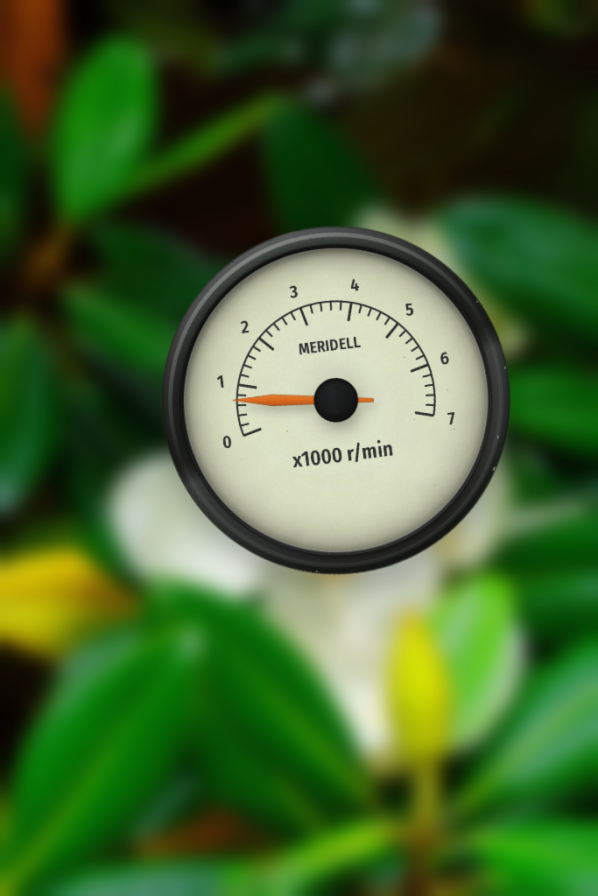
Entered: 700,rpm
